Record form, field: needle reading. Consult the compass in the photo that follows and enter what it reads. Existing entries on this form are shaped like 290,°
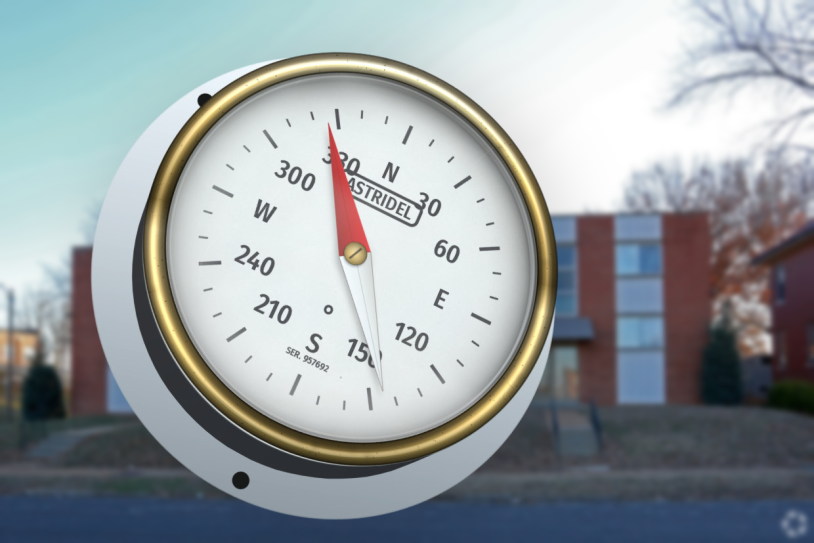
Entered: 325,°
